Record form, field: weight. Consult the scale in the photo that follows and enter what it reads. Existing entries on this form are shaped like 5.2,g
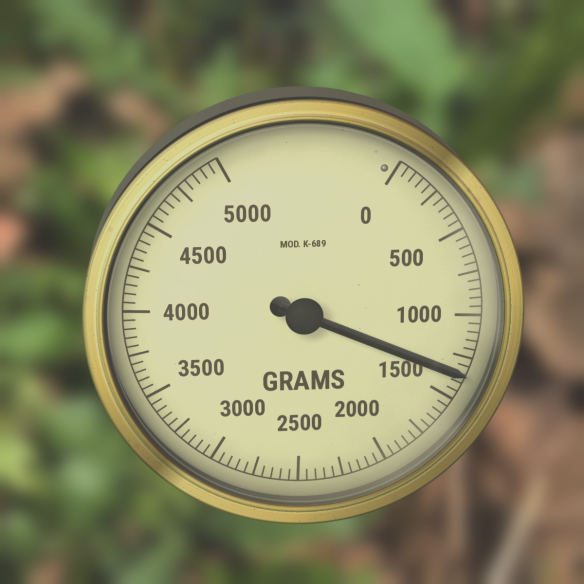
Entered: 1350,g
